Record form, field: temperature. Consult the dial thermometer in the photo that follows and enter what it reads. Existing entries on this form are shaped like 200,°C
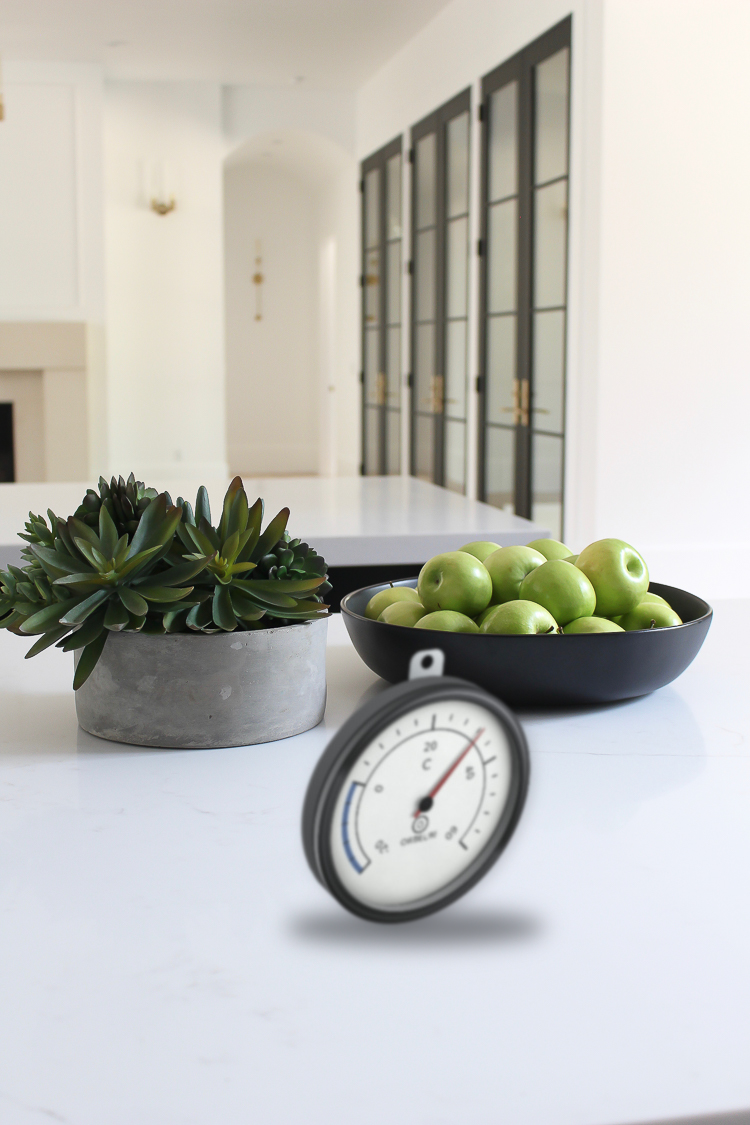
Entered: 32,°C
